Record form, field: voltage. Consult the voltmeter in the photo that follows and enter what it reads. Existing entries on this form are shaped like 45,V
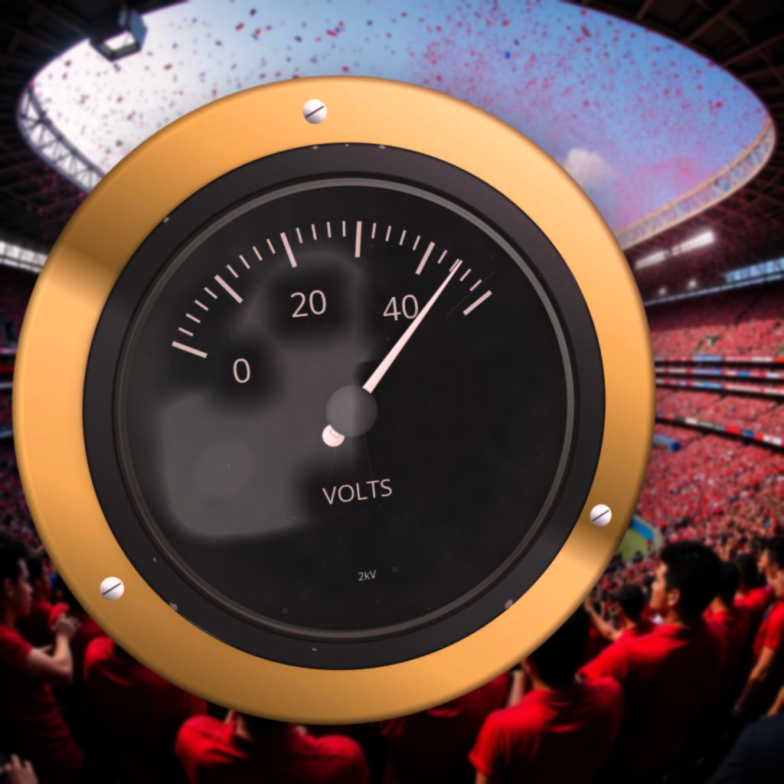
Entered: 44,V
